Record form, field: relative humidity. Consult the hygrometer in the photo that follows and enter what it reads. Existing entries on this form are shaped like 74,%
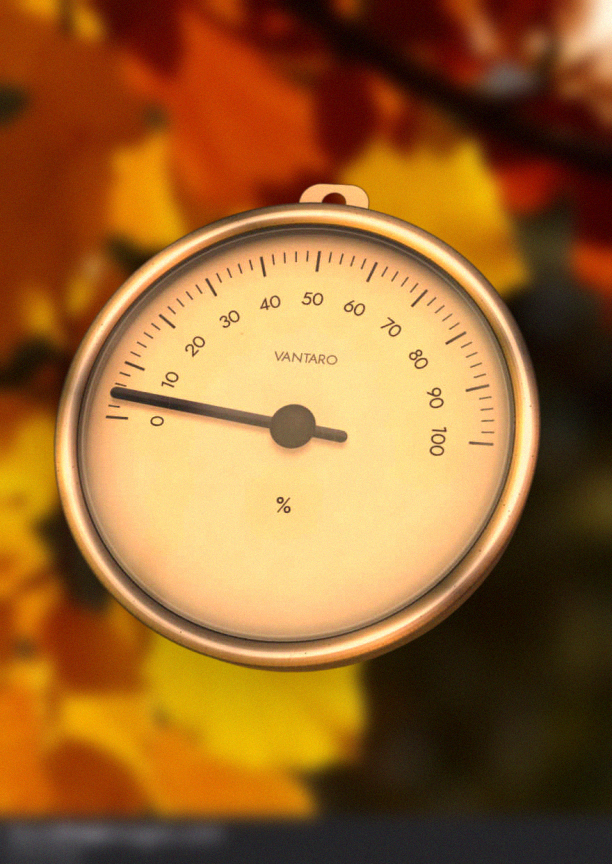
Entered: 4,%
